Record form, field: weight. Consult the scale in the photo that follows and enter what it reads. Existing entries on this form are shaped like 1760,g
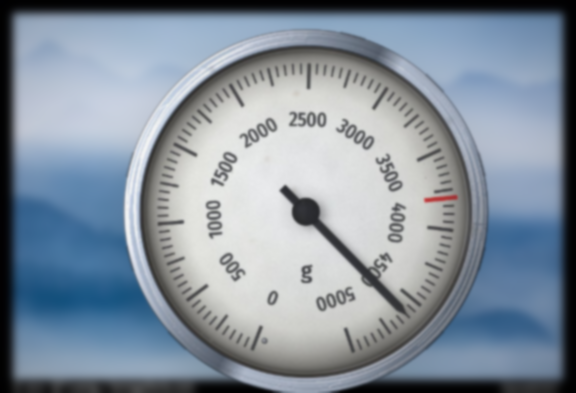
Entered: 4600,g
